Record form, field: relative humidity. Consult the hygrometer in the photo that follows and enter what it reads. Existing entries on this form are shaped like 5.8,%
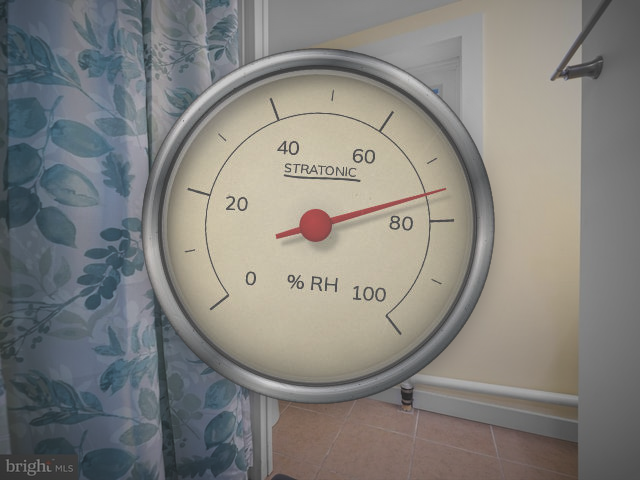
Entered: 75,%
